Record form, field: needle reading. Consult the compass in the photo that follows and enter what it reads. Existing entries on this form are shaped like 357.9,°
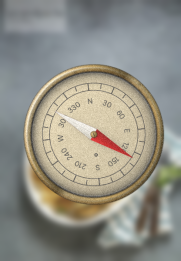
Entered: 127.5,°
